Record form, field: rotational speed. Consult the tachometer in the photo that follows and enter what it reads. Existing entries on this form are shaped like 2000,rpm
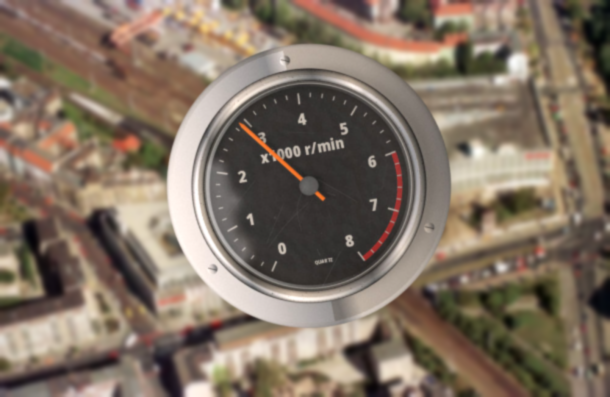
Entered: 2900,rpm
